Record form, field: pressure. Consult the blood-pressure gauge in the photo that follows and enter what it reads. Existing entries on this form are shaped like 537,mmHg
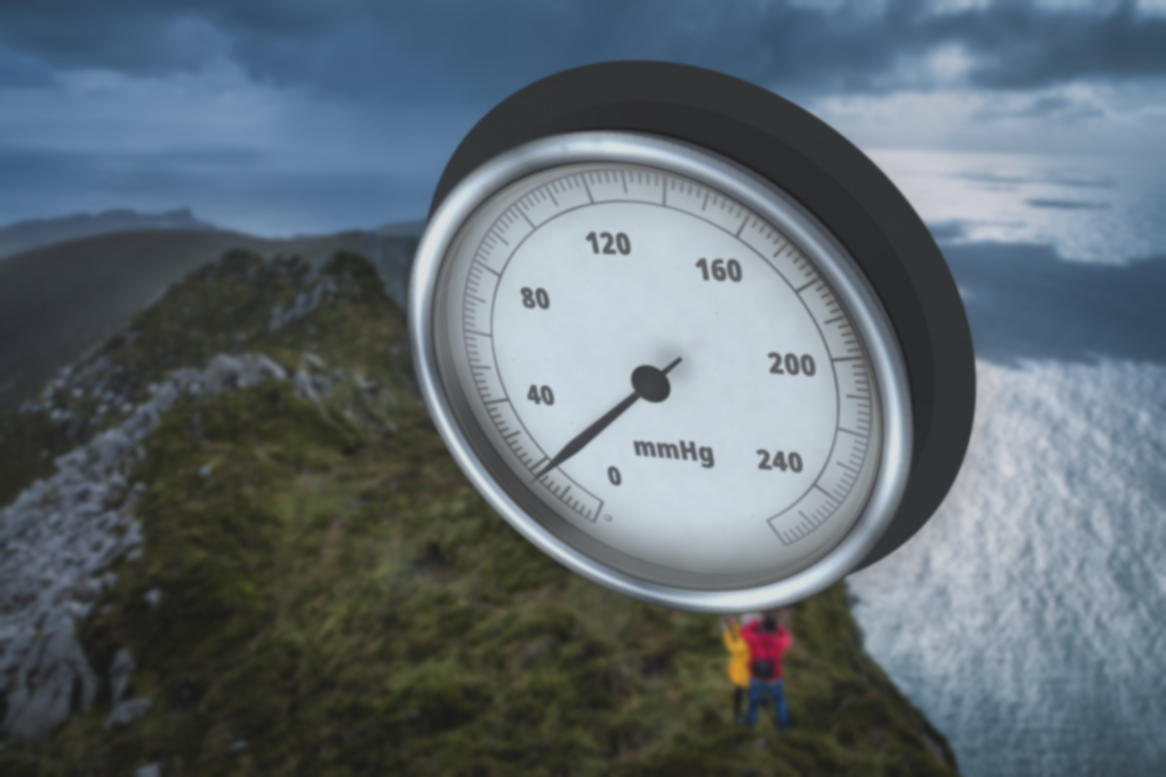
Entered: 18,mmHg
